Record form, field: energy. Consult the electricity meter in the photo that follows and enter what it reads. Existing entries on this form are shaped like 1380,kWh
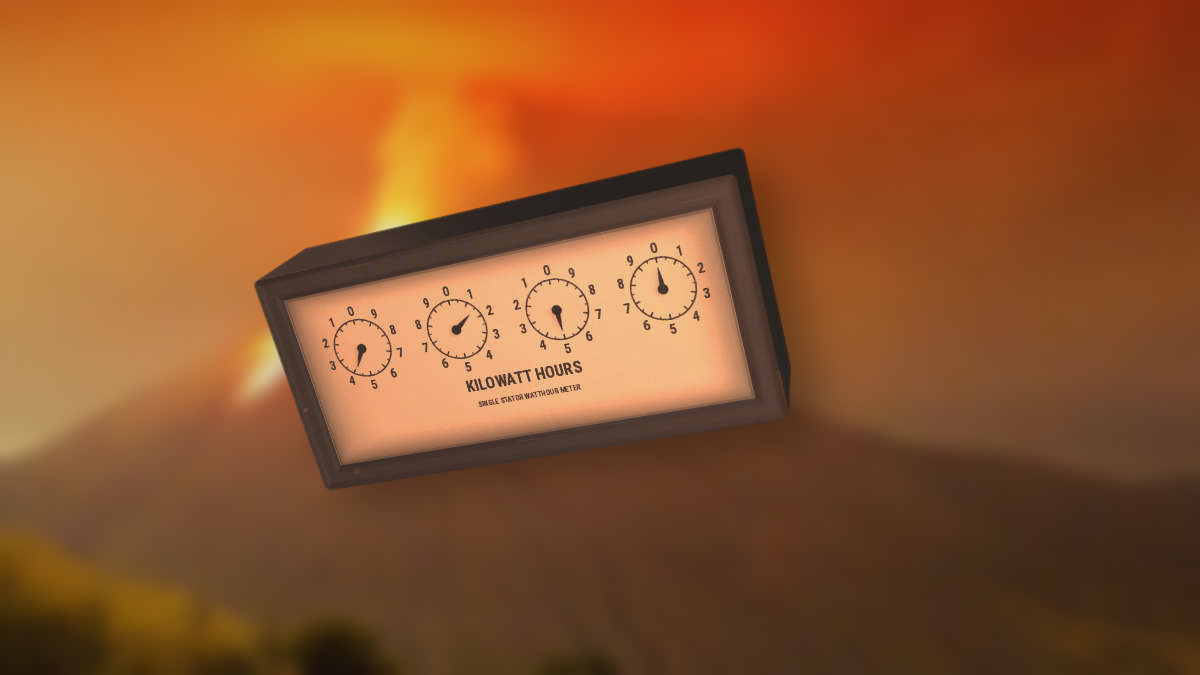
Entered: 4150,kWh
